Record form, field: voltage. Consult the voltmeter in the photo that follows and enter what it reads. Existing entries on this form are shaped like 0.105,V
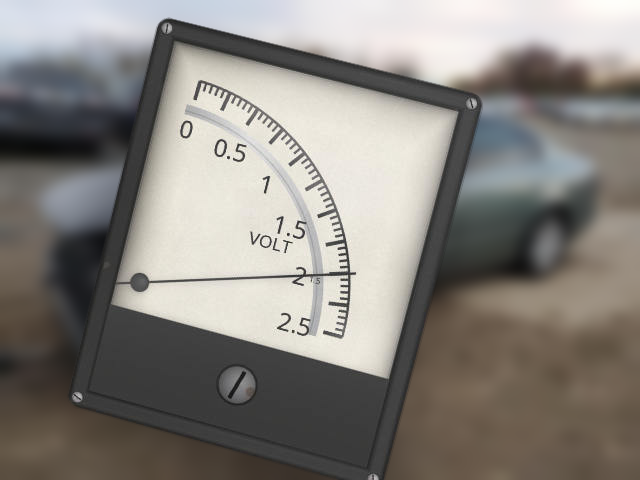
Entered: 2,V
